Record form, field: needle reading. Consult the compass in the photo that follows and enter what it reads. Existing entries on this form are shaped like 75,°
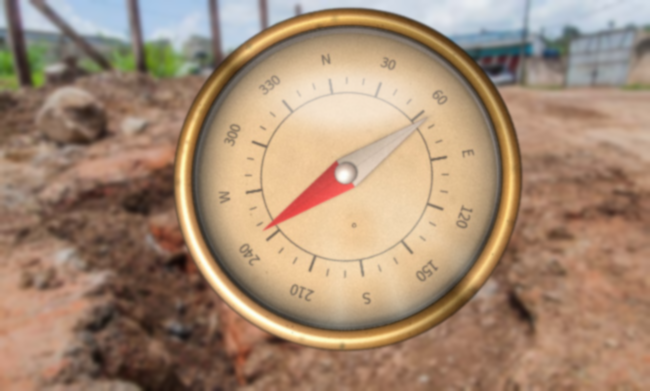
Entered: 245,°
